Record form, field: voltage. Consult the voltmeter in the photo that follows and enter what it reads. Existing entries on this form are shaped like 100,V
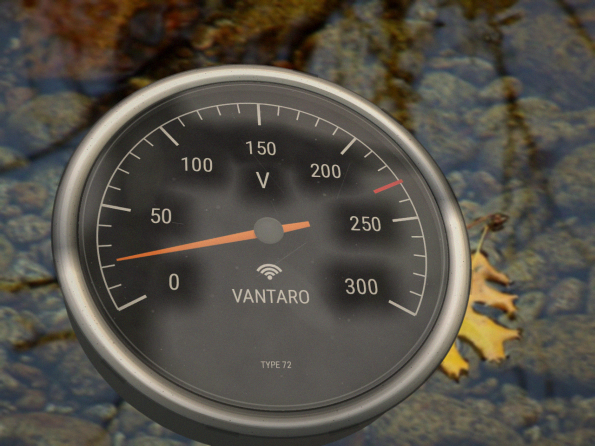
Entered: 20,V
